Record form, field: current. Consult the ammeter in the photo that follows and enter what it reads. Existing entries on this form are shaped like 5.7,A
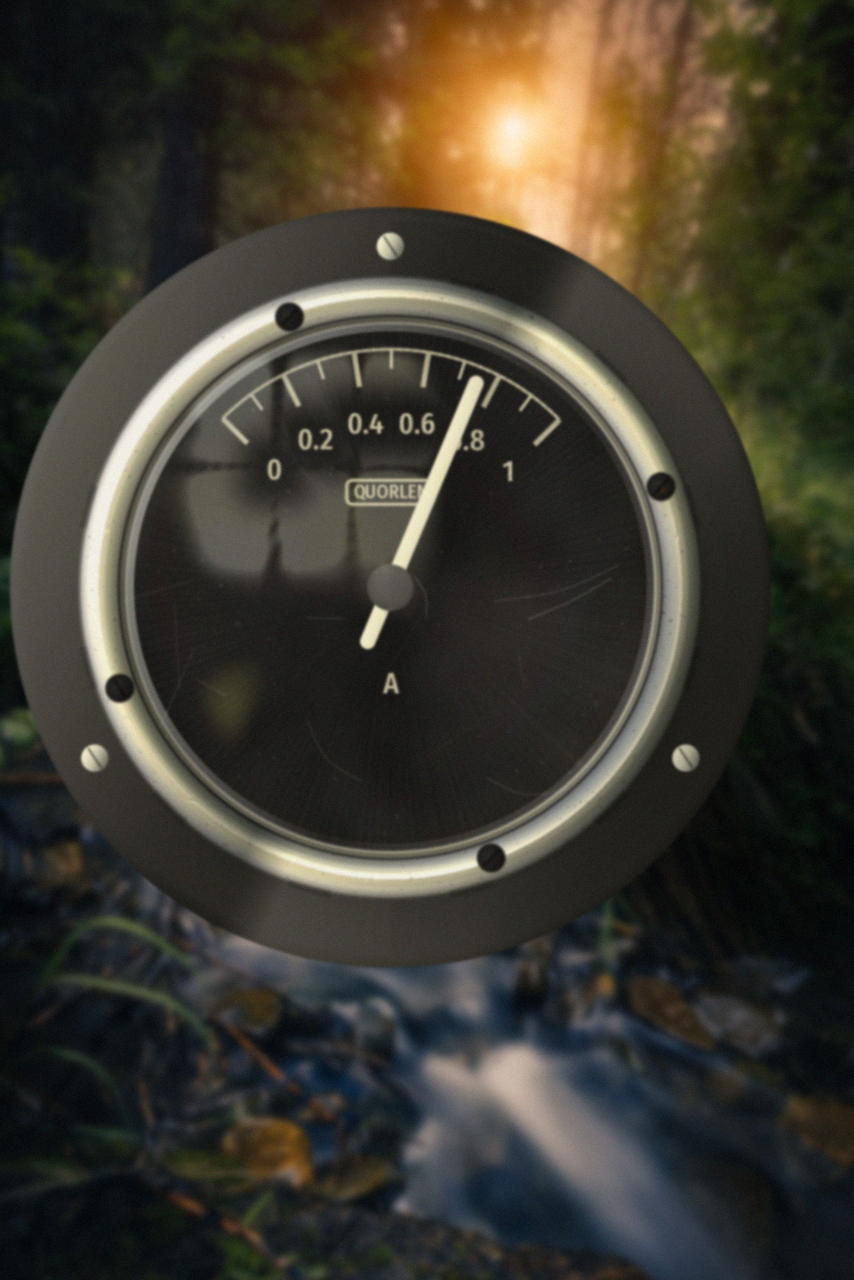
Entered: 0.75,A
